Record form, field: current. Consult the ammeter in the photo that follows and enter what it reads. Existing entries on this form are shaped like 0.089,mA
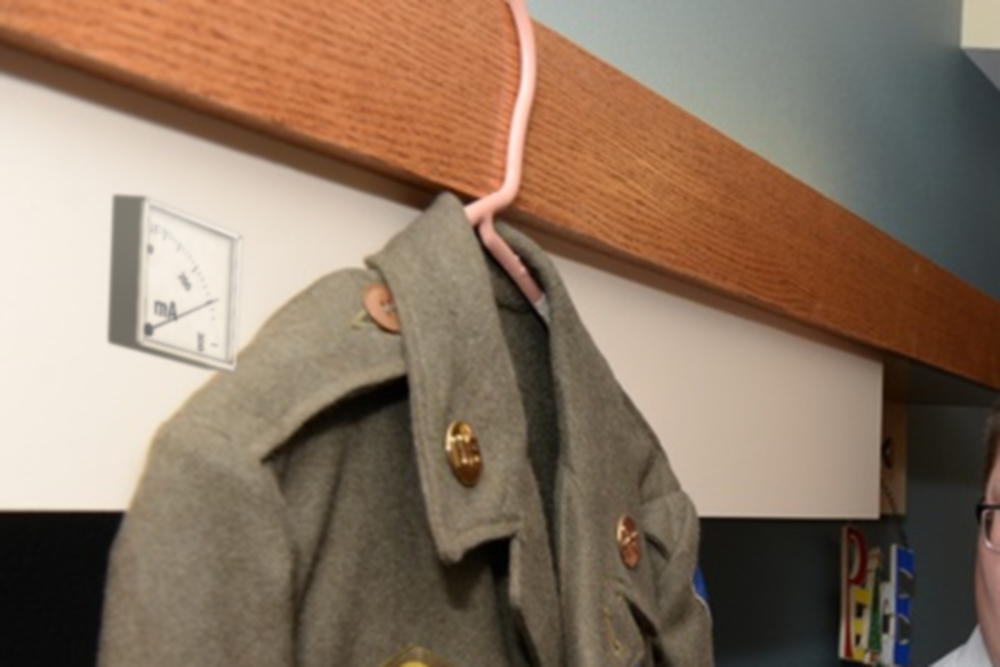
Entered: 250,mA
